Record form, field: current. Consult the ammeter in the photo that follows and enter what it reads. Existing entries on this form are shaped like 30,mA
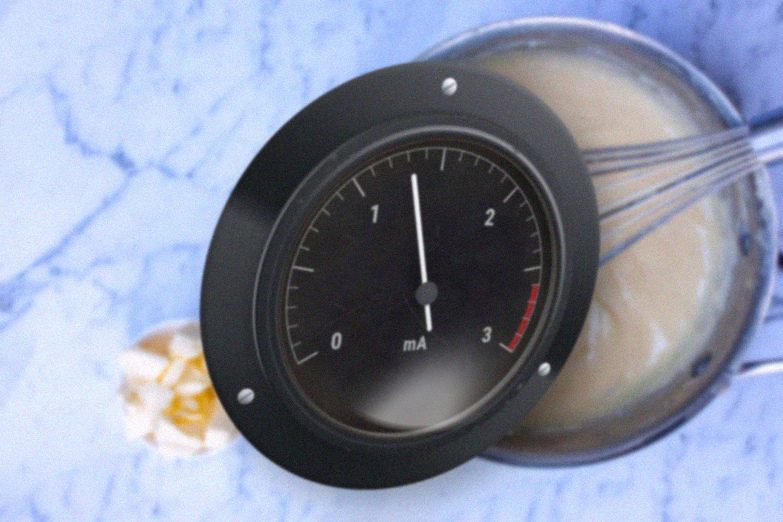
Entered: 1.3,mA
